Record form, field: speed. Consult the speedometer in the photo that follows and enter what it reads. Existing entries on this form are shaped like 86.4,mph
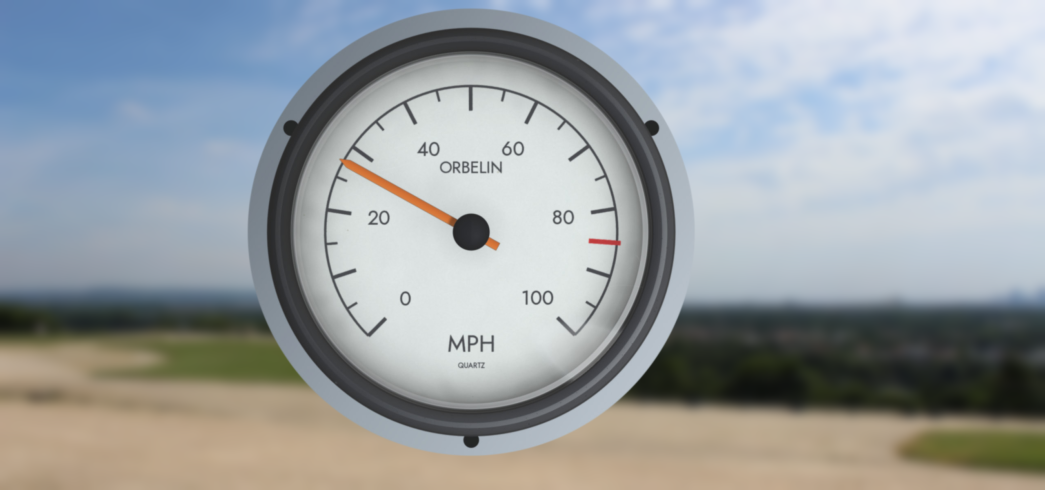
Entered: 27.5,mph
